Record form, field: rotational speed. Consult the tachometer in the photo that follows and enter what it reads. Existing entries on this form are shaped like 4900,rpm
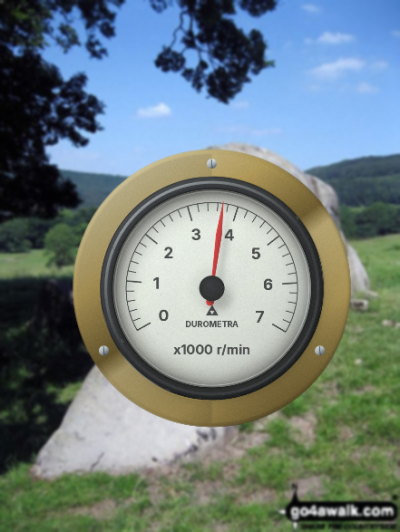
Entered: 3700,rpm
